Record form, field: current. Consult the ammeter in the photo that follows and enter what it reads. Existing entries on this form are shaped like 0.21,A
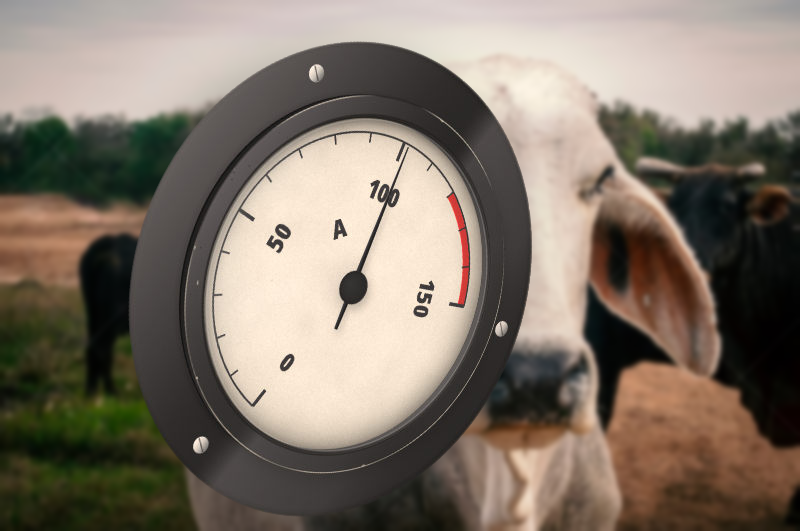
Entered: 100,A
